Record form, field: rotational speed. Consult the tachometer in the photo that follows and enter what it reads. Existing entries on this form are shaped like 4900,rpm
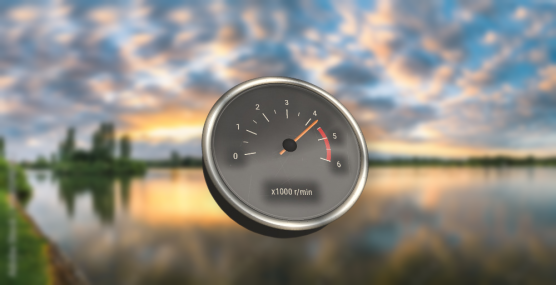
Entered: 4250,rpm
